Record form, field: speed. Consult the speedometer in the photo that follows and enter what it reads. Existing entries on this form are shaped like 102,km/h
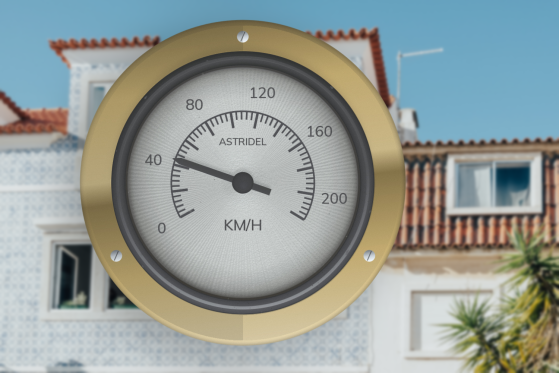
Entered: 44,km/h
